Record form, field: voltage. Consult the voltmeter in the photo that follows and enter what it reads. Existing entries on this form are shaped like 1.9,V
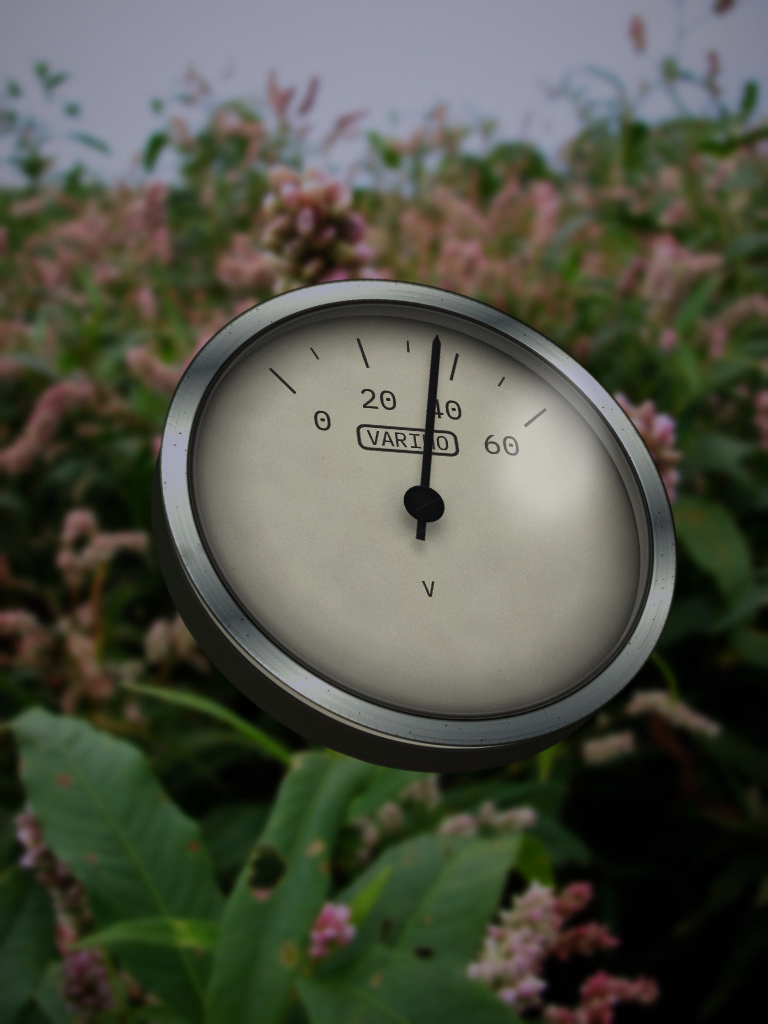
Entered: 35,V
